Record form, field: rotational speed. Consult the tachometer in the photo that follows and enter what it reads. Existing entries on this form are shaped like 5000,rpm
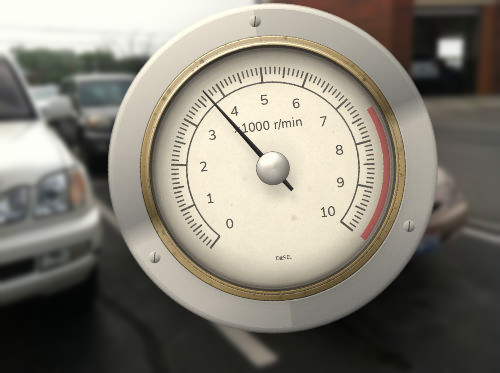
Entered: 3700,rpm
